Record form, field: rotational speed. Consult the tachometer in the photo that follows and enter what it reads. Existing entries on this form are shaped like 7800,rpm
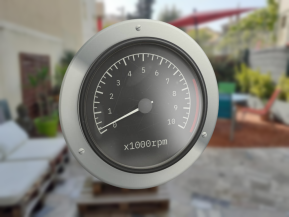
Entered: 250,rpm
